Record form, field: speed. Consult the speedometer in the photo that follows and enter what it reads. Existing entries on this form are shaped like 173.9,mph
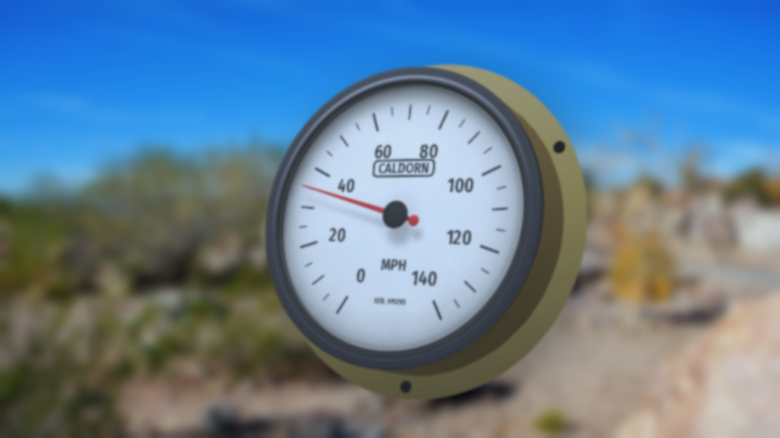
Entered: 35,mph
